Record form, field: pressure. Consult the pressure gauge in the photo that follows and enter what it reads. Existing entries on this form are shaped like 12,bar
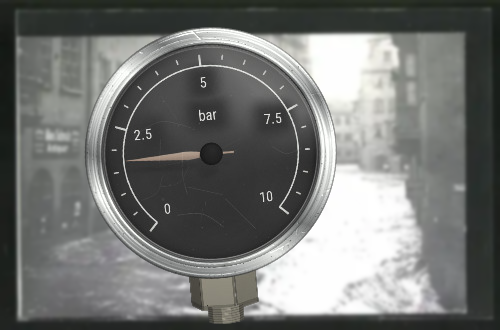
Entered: 1.75,bar
